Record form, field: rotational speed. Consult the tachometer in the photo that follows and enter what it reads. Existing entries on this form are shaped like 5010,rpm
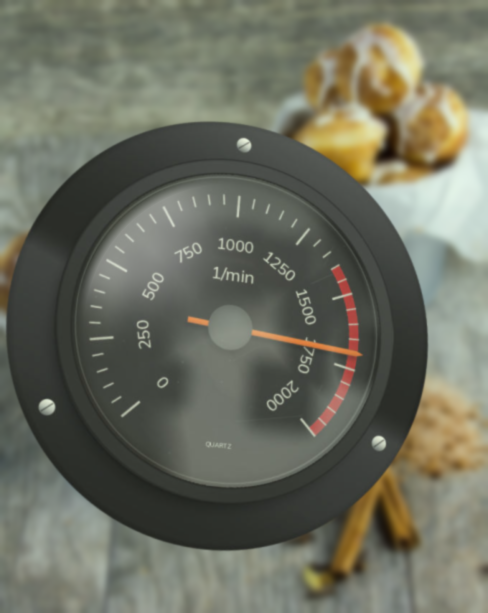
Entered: 1700,rpm
